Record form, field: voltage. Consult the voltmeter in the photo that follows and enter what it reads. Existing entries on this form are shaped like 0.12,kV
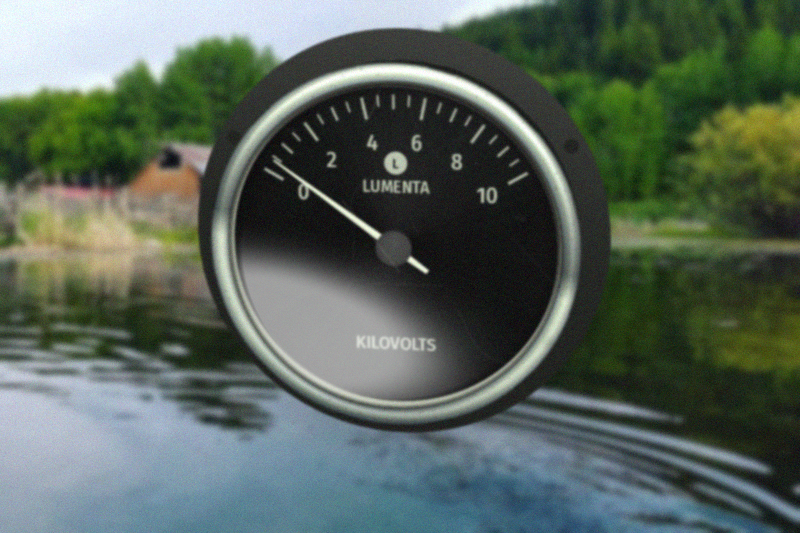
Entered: 0.5,kV
